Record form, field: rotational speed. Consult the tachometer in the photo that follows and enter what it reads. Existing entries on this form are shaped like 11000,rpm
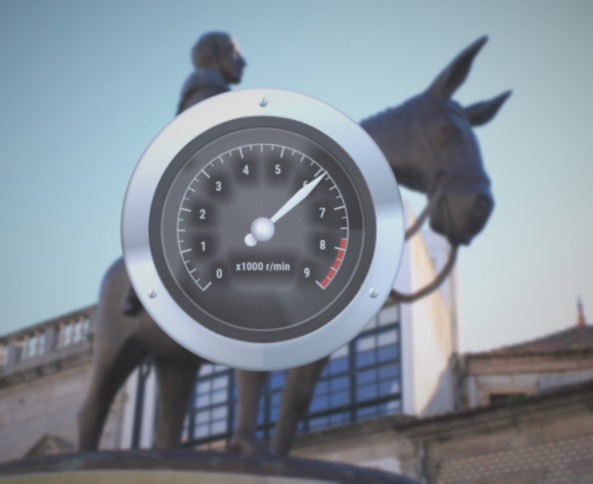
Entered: 6125,rpm
